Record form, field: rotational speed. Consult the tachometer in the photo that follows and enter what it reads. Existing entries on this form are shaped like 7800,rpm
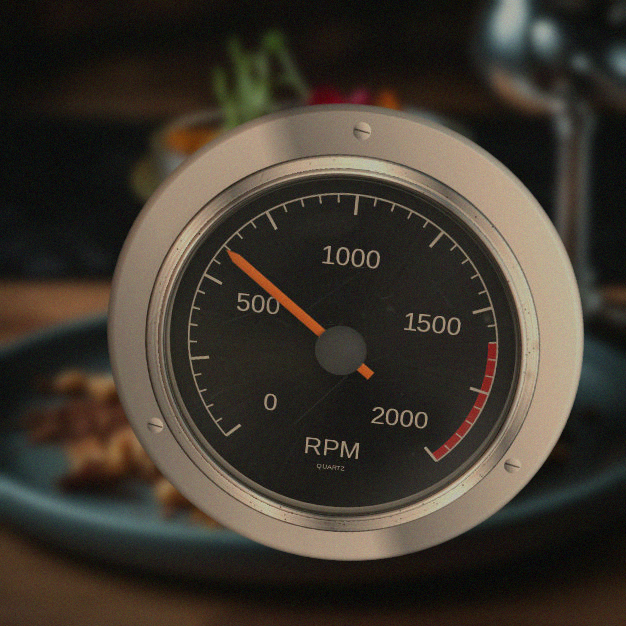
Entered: 600,rpm
